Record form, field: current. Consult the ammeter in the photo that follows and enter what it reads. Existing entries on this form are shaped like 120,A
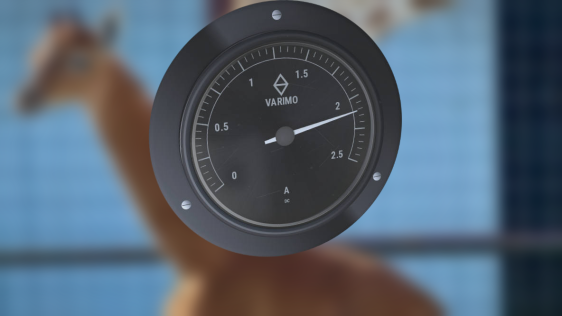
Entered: 2.1,A
